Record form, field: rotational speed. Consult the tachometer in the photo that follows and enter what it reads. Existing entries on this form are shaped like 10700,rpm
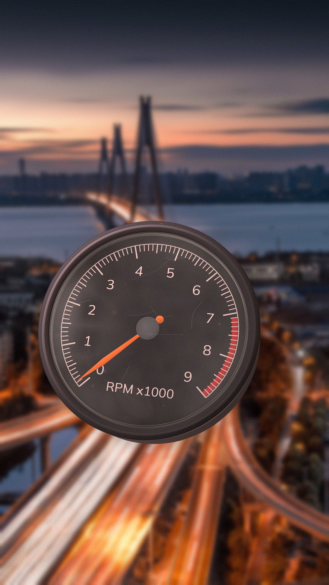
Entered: 100,rpm
